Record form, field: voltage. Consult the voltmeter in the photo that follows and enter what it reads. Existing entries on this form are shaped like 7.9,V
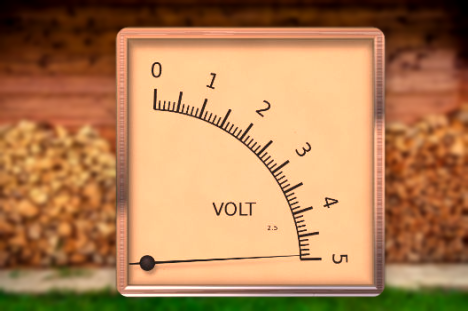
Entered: 4.9,V
